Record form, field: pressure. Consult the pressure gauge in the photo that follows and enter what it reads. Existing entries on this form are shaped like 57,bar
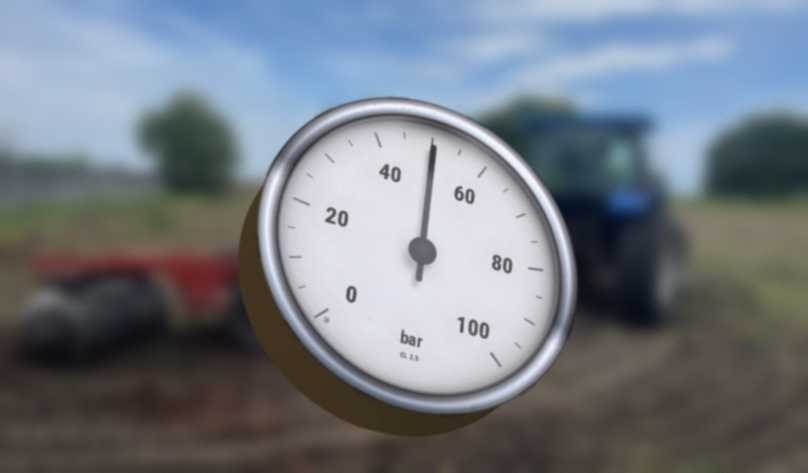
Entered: 50,bar
